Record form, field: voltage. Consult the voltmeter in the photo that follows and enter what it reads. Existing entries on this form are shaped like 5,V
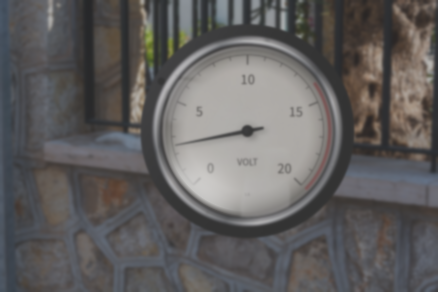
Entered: 2.5,V
